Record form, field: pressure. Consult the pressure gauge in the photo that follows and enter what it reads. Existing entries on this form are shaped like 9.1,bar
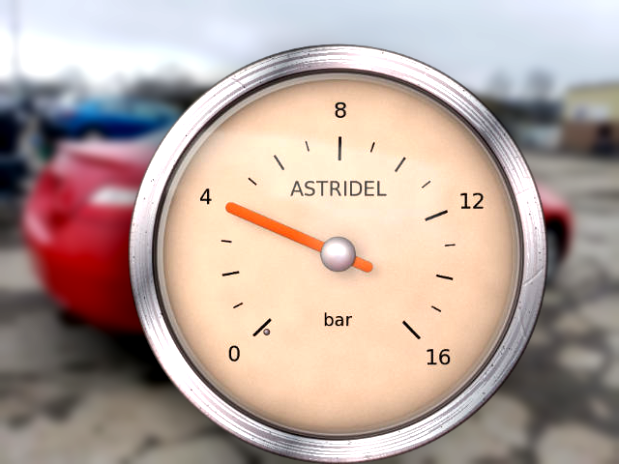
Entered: 4,bar
